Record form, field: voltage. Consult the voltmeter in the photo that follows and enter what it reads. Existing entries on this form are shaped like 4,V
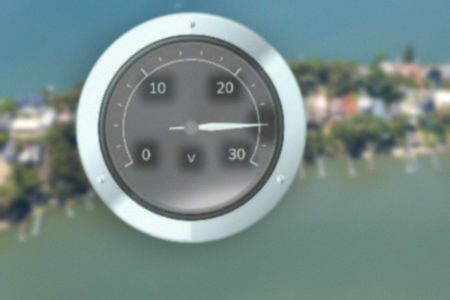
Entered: 26,V
